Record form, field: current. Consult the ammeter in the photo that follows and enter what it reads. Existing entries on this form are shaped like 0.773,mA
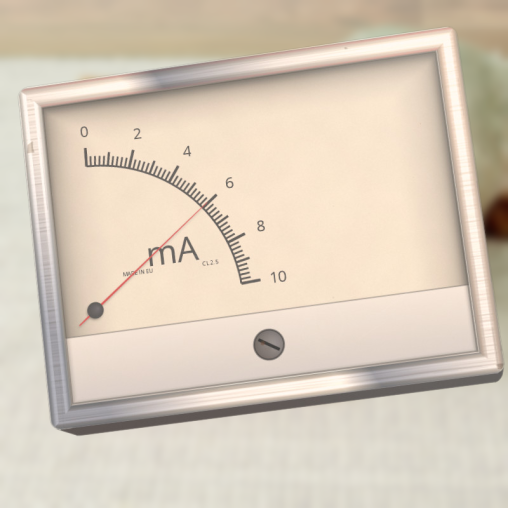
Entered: 6,mA
